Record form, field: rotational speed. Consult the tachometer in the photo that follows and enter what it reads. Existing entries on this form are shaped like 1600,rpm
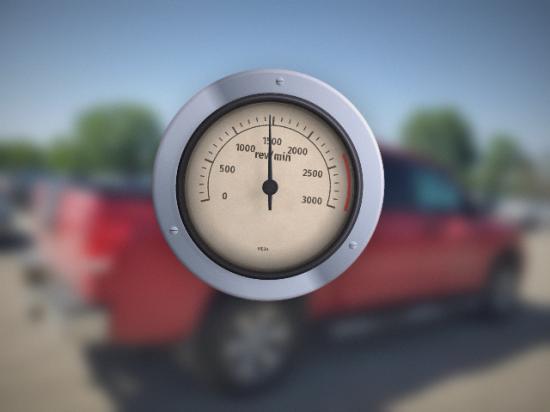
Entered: 1450,rpm
